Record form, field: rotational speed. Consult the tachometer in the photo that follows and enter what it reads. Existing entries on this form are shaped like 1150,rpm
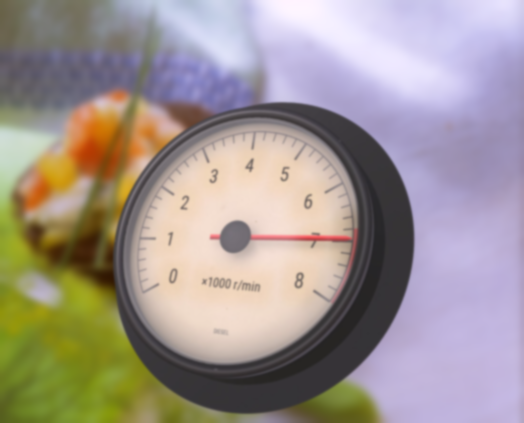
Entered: 7000,rpm
